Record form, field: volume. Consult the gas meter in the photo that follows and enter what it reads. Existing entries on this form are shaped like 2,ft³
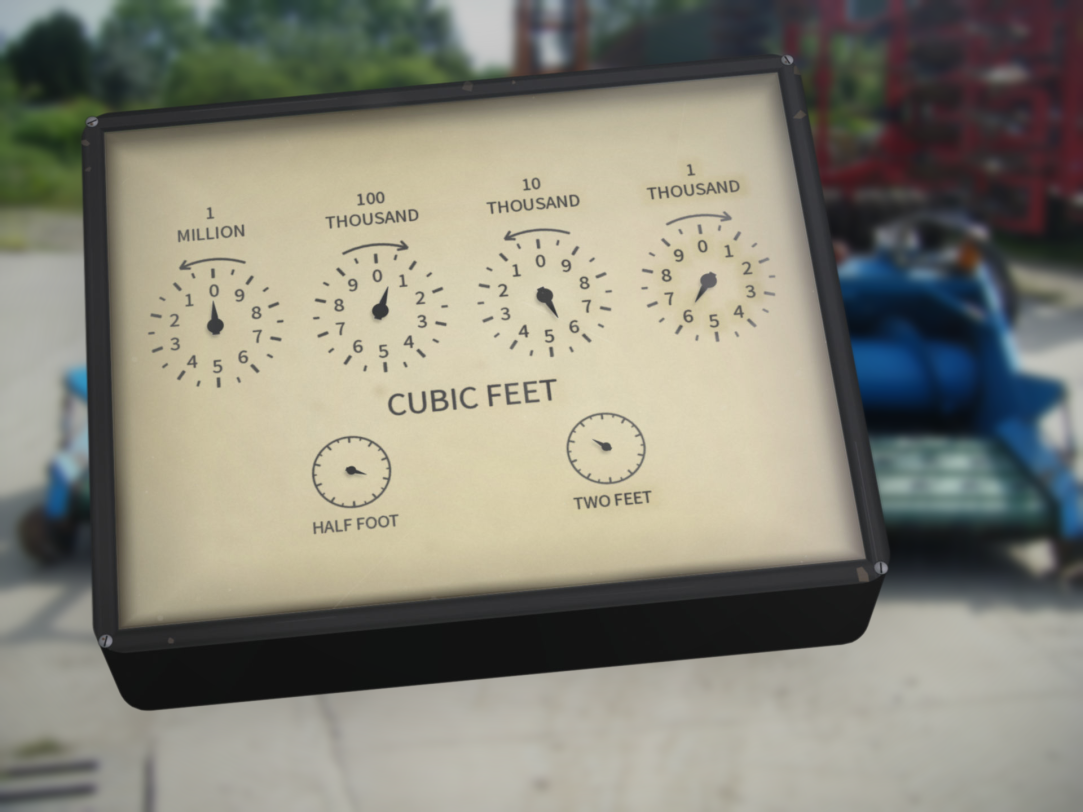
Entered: 5600,ft³
